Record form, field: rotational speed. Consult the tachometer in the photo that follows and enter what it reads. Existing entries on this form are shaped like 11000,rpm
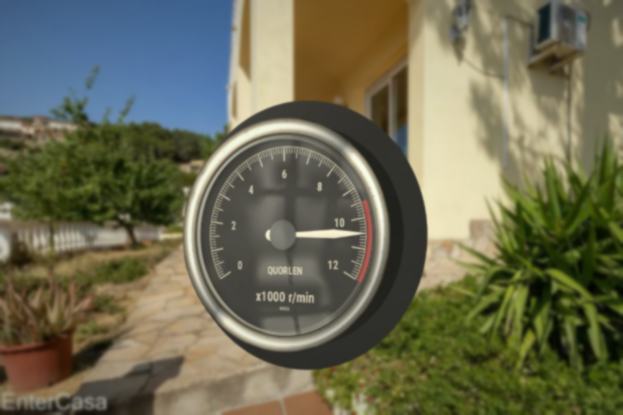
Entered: 10500,rpm
